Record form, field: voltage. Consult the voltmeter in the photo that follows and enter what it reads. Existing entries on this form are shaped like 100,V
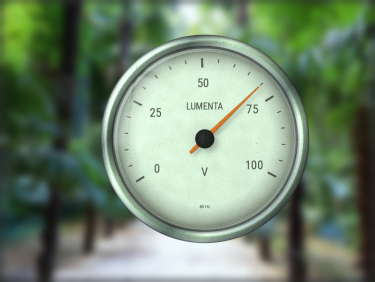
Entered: 70,V
